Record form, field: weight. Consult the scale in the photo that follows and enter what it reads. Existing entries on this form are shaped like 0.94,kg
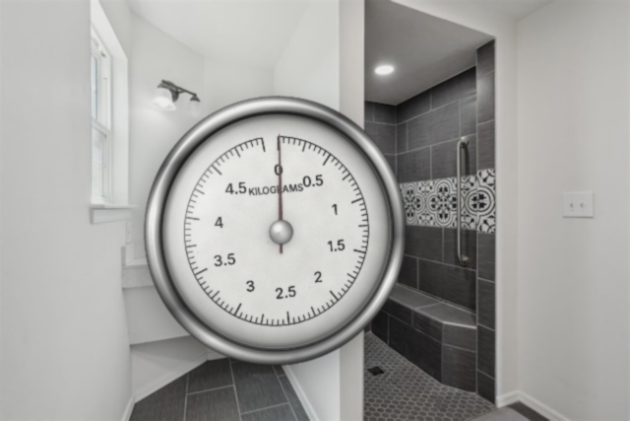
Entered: 0,kg
